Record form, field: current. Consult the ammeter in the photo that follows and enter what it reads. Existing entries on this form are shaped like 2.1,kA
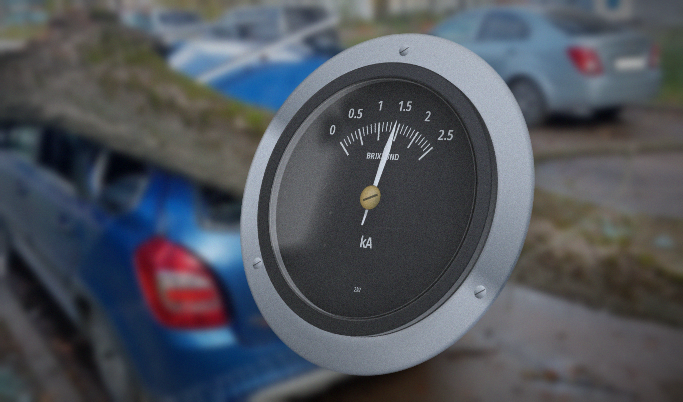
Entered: 1.5,kA
